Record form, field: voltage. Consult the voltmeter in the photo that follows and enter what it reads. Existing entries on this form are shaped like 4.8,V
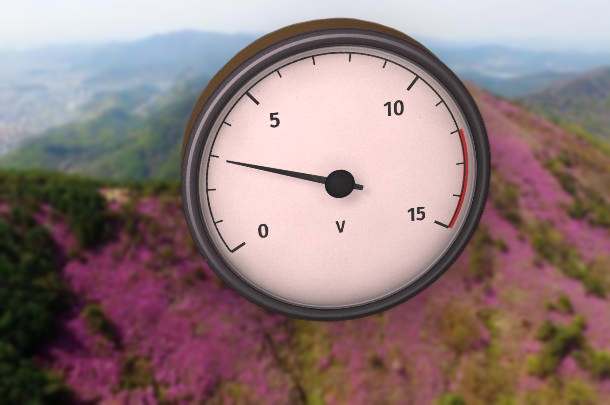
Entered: 3,V
